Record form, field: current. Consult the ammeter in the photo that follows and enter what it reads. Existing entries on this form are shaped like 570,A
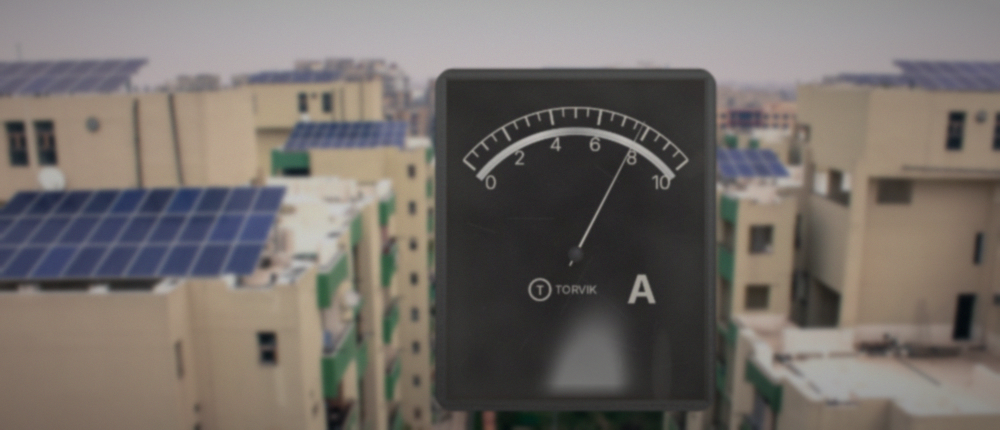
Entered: 7.75,A
